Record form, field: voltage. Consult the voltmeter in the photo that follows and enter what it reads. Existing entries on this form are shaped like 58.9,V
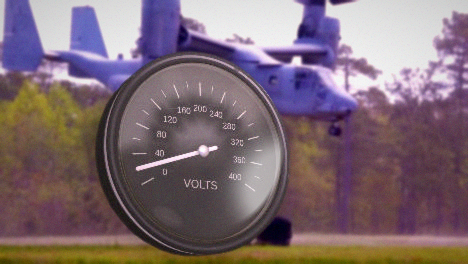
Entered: 20,V
